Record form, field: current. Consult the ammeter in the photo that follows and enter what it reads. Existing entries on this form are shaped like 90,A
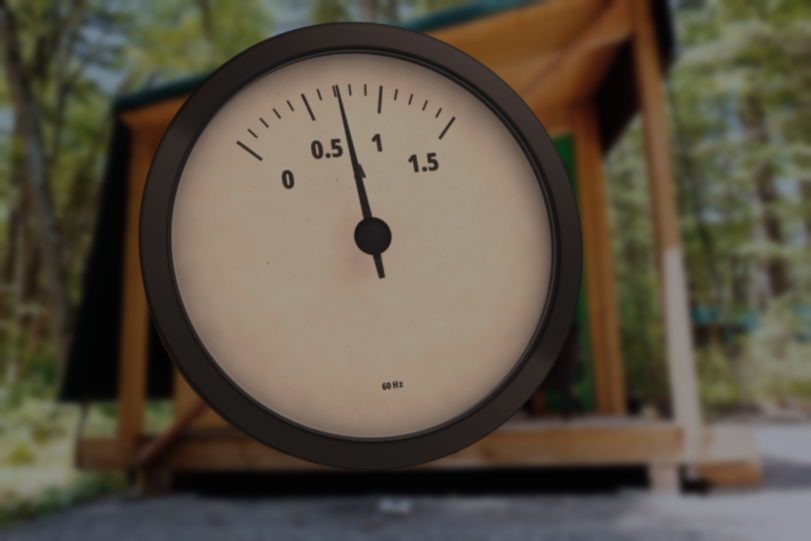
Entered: 0.7,A
